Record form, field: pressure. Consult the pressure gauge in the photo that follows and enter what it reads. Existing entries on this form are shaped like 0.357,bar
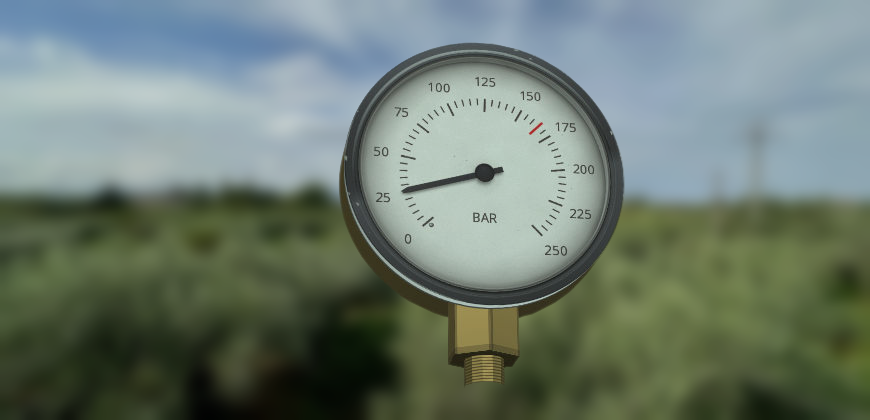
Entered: 25,bar
